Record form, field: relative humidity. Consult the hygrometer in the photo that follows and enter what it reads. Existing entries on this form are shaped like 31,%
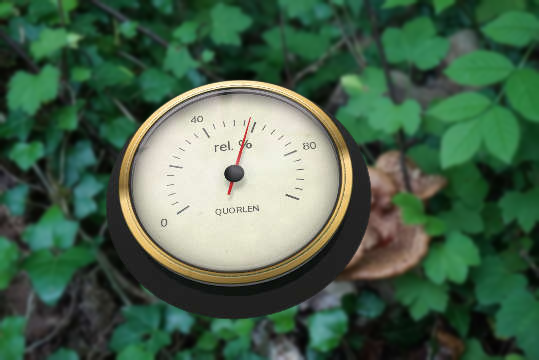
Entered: 58,%
